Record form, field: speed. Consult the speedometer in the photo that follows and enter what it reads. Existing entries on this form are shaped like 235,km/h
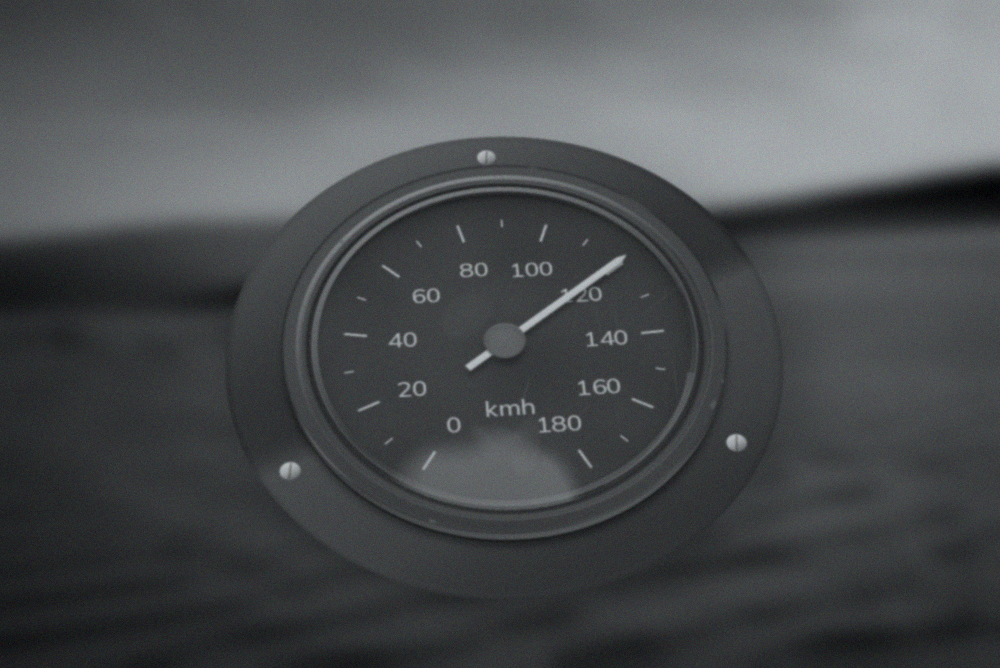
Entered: 120,km/h
